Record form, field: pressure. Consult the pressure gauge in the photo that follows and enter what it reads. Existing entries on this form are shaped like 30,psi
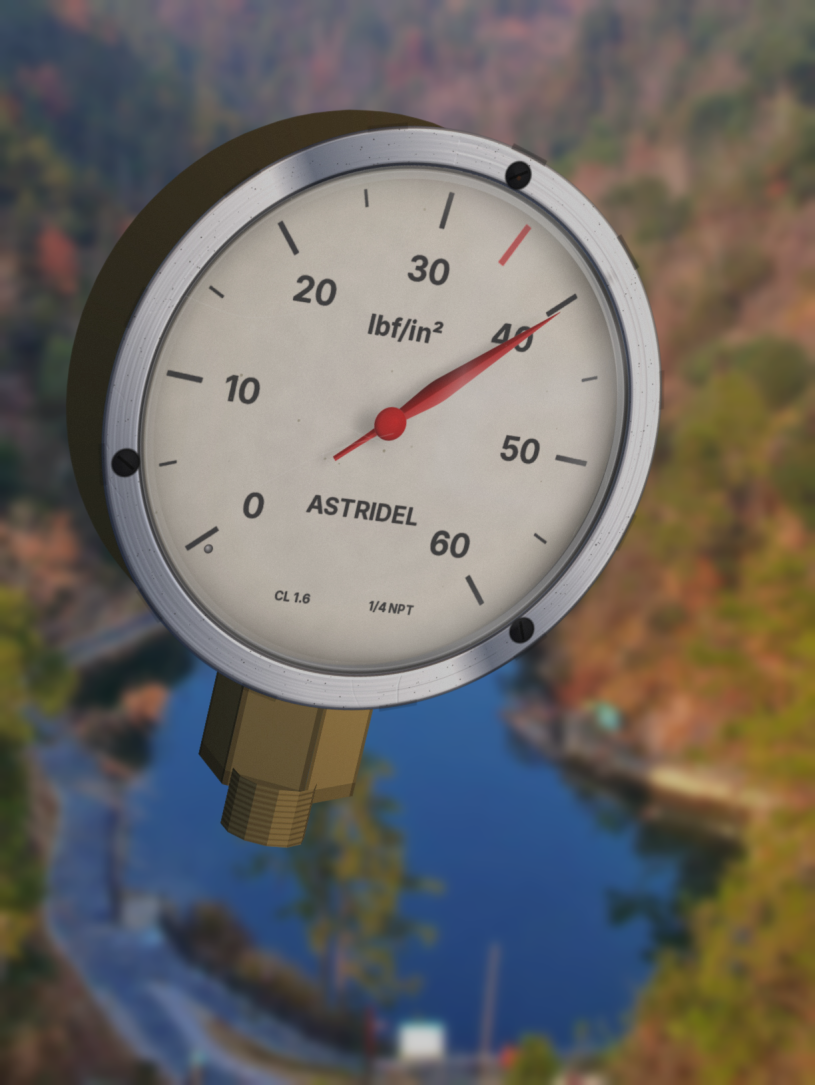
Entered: 40,psi
